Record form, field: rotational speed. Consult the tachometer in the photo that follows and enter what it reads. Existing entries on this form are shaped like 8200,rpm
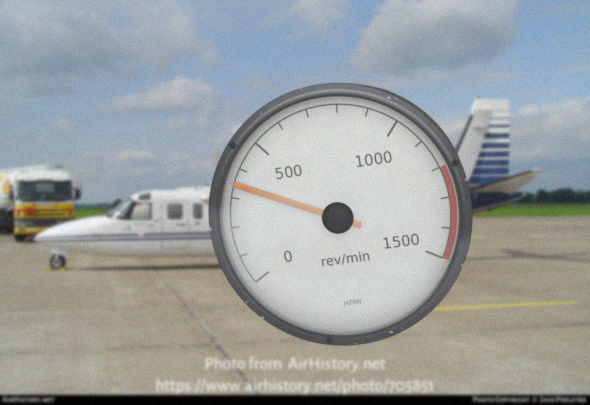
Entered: 350,rpm
